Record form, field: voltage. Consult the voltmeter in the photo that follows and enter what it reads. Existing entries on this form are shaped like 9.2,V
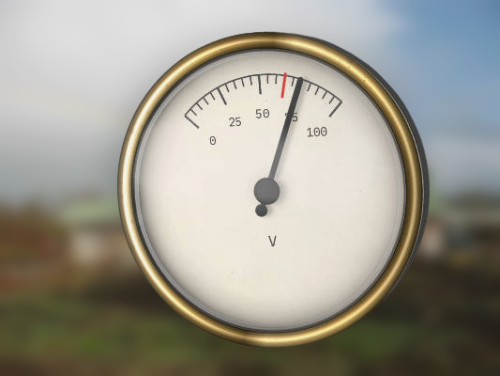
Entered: 75,V
